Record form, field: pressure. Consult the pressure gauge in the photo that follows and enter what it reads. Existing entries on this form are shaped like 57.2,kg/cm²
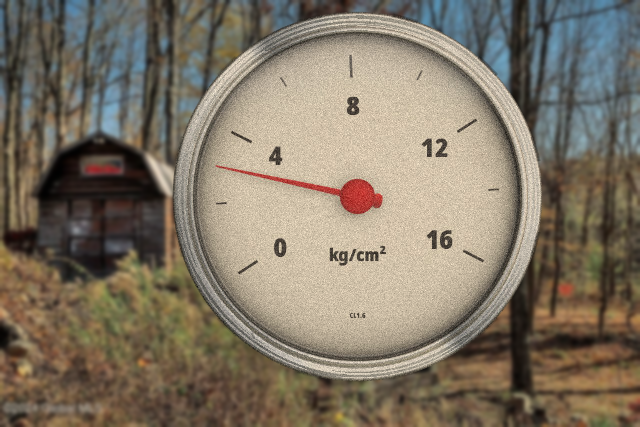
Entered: 3,kg/cm²
